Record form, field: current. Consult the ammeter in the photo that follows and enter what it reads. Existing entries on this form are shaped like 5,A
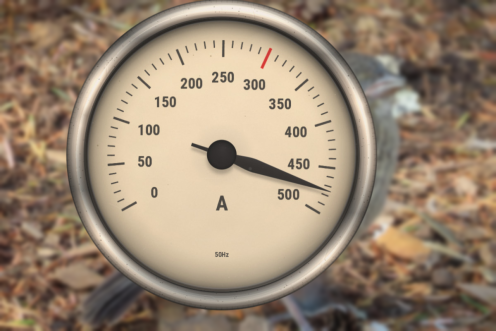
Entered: 475,A
